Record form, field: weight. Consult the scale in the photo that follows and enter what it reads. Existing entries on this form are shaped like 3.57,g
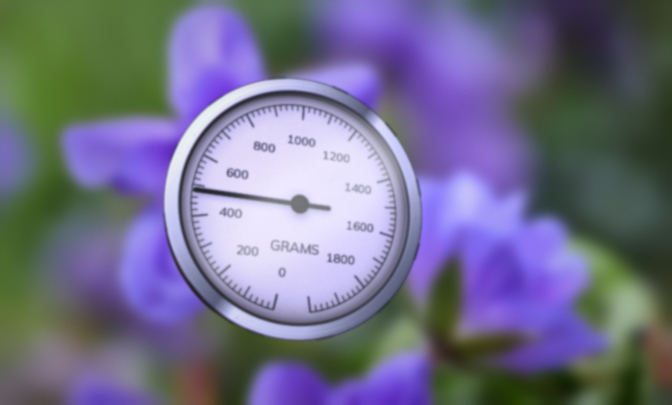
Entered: 480,g
